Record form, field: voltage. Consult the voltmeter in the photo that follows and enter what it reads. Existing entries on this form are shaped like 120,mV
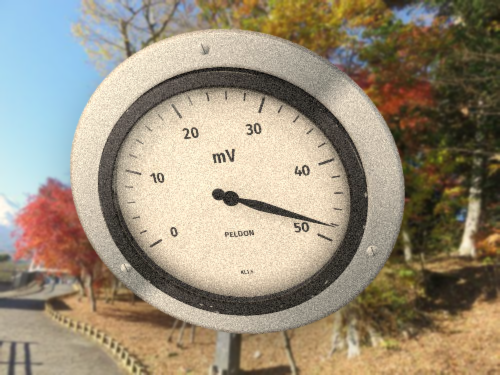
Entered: 48,mV
